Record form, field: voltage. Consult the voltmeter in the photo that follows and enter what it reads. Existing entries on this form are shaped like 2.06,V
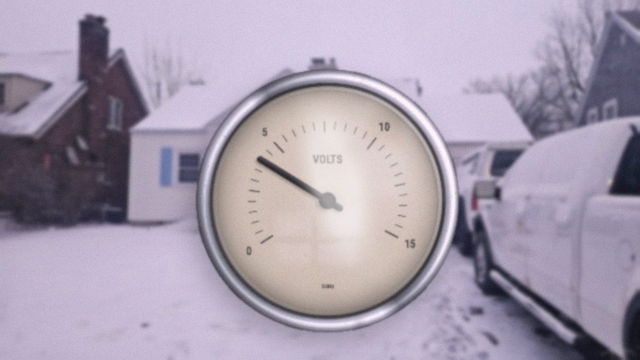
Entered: 4,V
